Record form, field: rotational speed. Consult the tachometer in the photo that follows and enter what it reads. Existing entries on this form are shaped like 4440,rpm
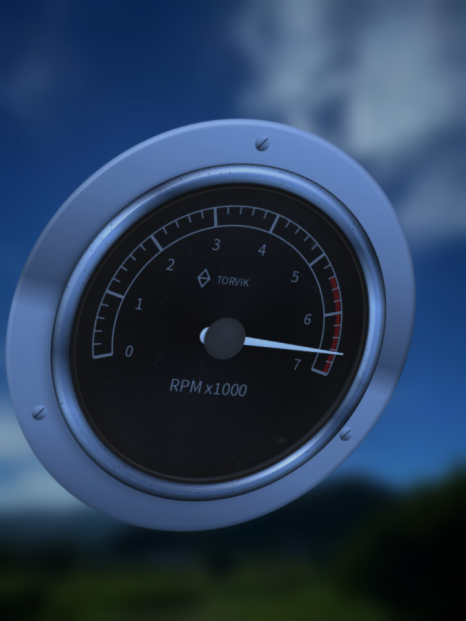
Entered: 6600,rpm
